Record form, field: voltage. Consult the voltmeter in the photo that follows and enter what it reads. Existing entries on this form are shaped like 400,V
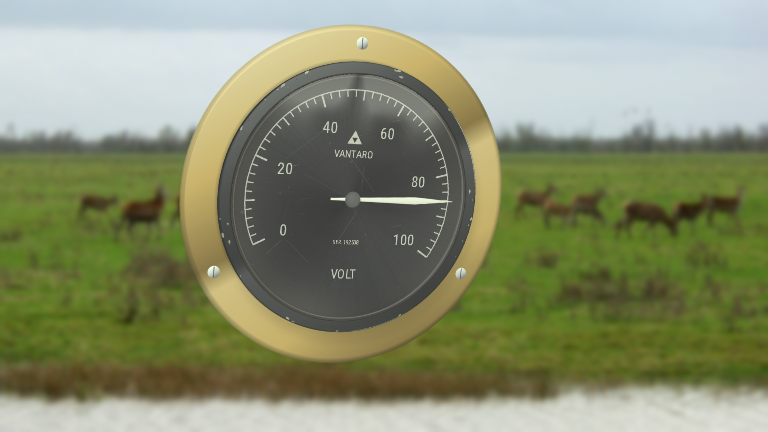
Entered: 86,V
